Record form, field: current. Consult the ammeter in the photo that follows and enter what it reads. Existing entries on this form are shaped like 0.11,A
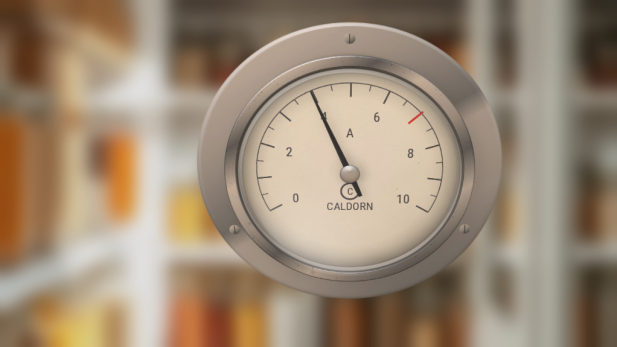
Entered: 4,A
